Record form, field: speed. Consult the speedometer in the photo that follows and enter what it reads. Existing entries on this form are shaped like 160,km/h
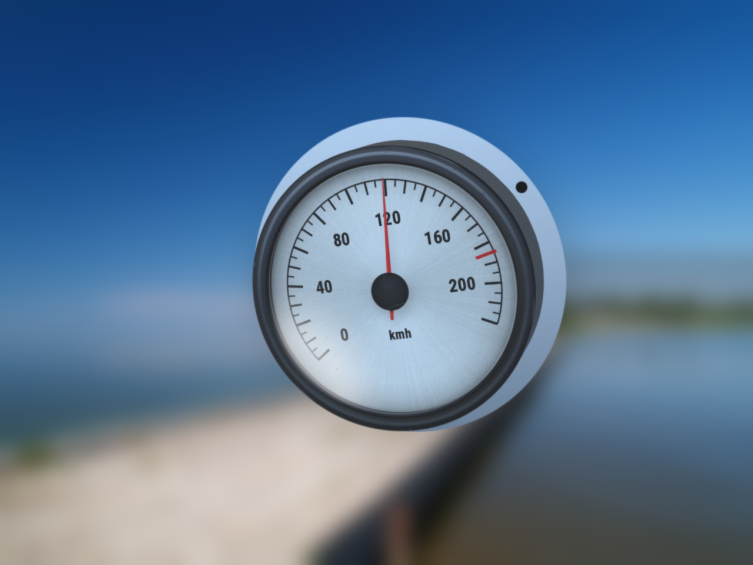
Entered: 120,km/h
